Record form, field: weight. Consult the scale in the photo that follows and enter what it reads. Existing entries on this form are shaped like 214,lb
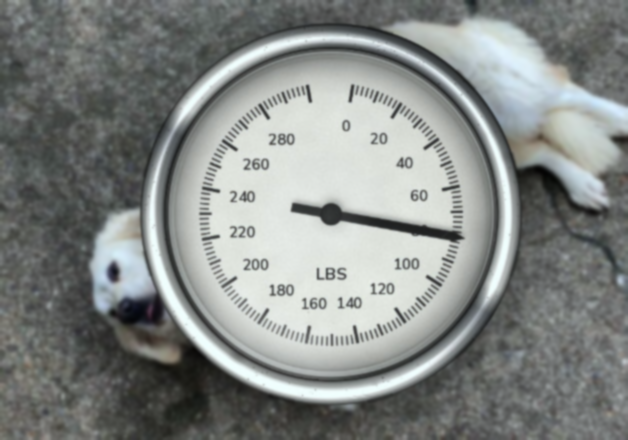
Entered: 80,lb
